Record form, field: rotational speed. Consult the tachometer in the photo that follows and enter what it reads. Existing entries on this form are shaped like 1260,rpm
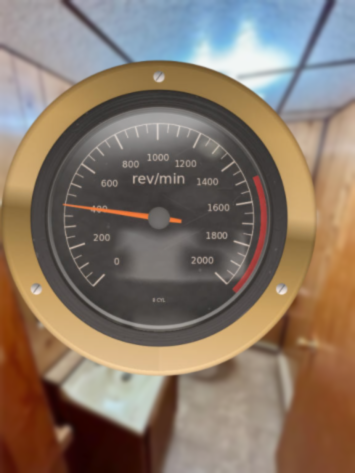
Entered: 400,rpm
